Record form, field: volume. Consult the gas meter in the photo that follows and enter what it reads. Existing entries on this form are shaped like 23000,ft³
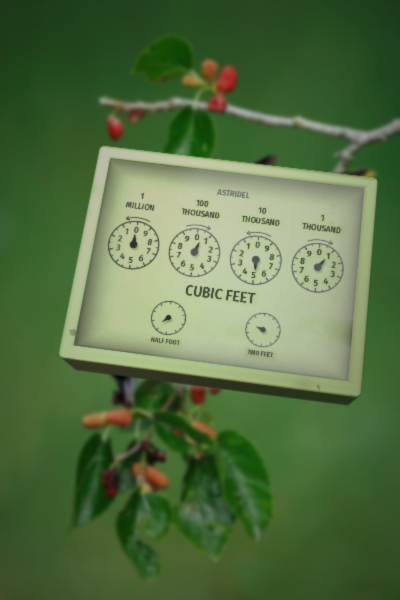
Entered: 5100,ft³
